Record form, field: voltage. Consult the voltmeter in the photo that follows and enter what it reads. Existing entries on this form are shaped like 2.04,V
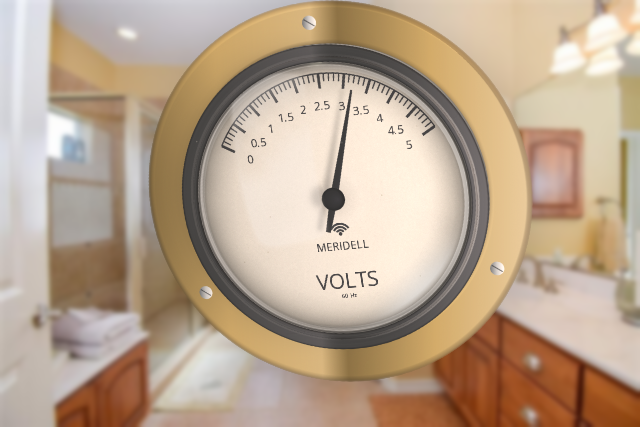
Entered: 3.2,V
